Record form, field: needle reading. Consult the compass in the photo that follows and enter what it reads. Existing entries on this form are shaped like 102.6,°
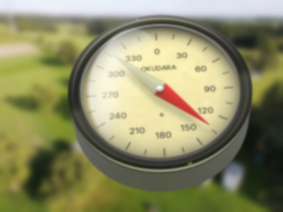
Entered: 135,°
